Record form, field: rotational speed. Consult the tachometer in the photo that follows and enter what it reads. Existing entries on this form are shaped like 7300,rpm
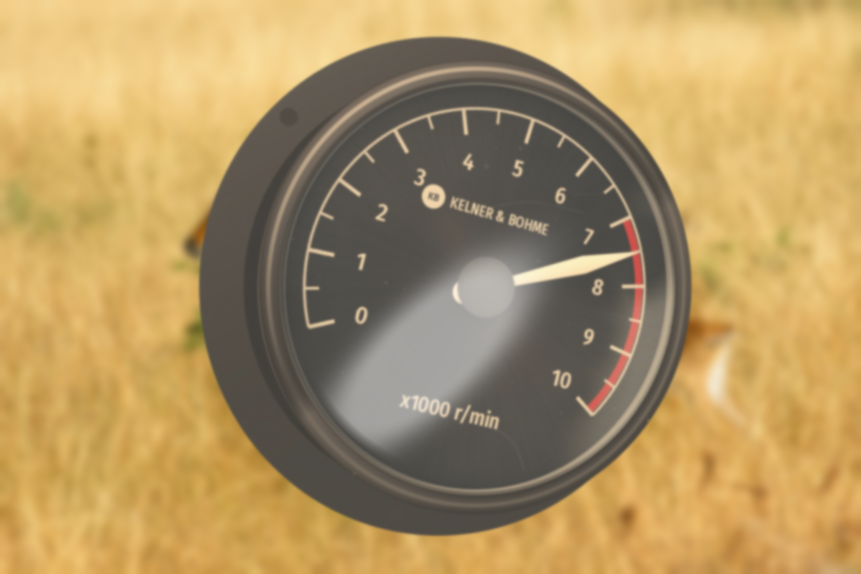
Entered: 7500,rpm
